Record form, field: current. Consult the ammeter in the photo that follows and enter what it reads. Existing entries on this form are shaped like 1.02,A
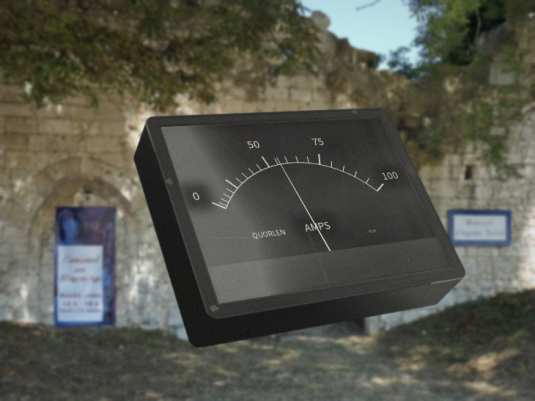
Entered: 55,A
